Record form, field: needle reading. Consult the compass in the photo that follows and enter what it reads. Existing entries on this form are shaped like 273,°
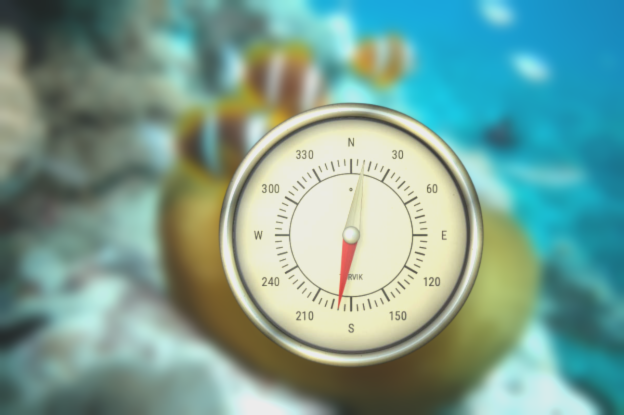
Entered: 190,°
